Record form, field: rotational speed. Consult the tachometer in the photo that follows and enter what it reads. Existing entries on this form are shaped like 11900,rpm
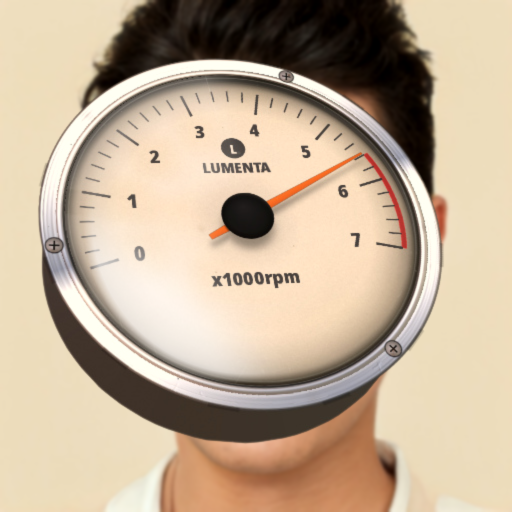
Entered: 5600,rpm
